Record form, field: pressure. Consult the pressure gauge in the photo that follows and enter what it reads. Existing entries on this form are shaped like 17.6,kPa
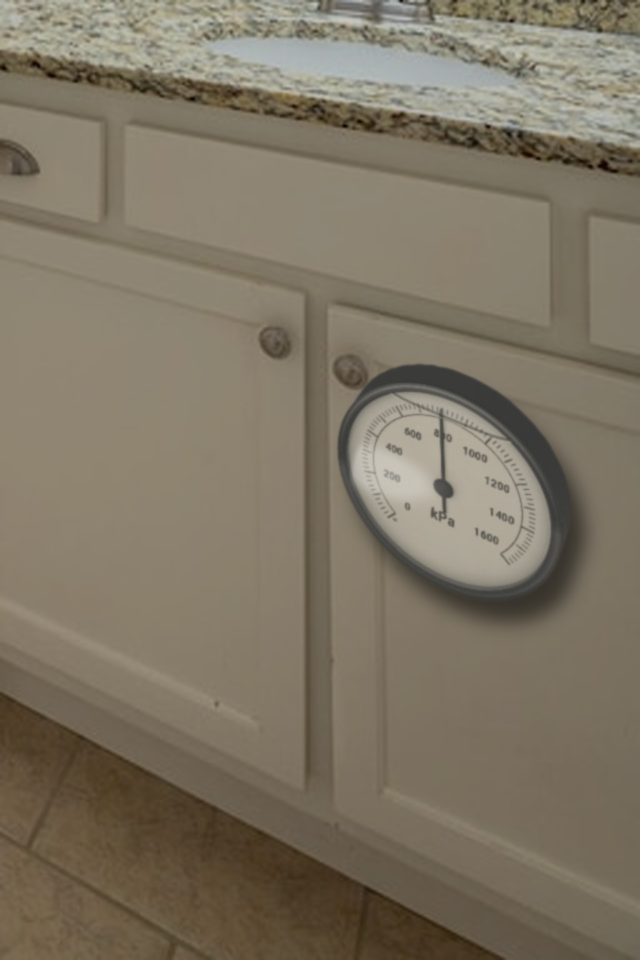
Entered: 800,kPa
